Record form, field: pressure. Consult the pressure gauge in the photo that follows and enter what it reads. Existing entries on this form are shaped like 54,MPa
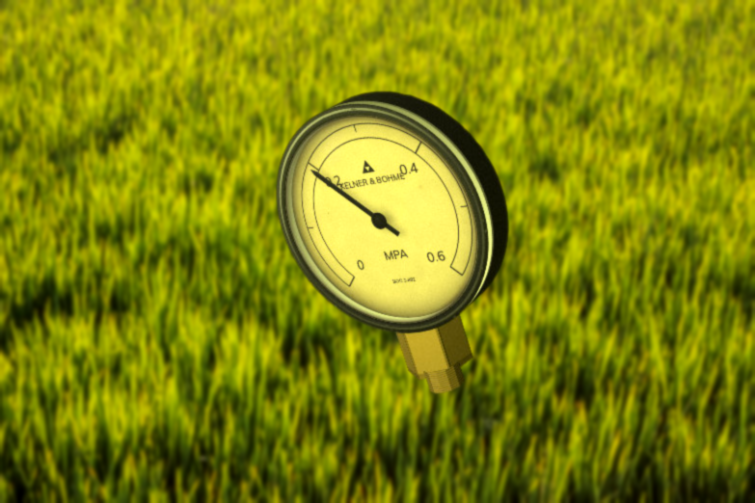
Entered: 0.2,MPa
